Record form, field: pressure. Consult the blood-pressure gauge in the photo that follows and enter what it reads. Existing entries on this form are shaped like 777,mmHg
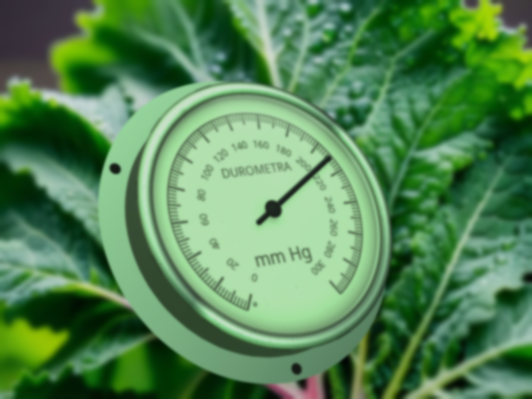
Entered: 210,mmHg
